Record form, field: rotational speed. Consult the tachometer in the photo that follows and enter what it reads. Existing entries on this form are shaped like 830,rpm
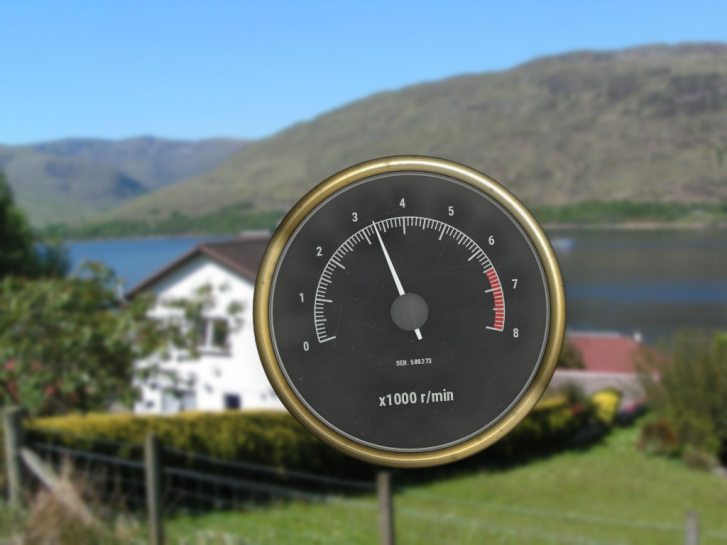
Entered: 3300,rpm
